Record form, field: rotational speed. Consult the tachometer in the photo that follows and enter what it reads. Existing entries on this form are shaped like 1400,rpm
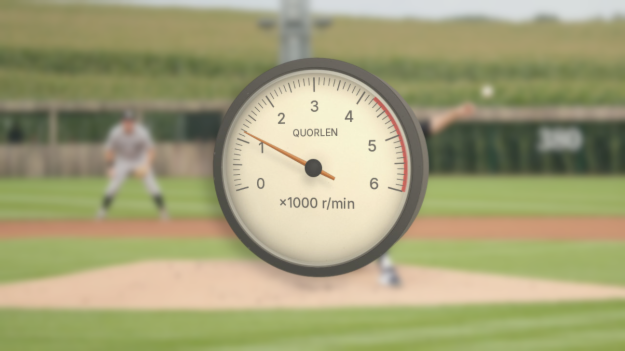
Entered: 1200,rpm
